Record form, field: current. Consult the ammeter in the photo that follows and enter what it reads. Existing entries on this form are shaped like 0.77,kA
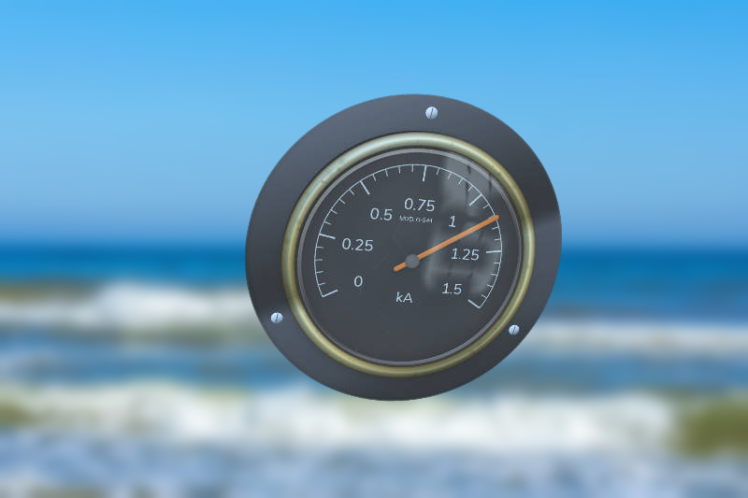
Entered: 1.1,kA
